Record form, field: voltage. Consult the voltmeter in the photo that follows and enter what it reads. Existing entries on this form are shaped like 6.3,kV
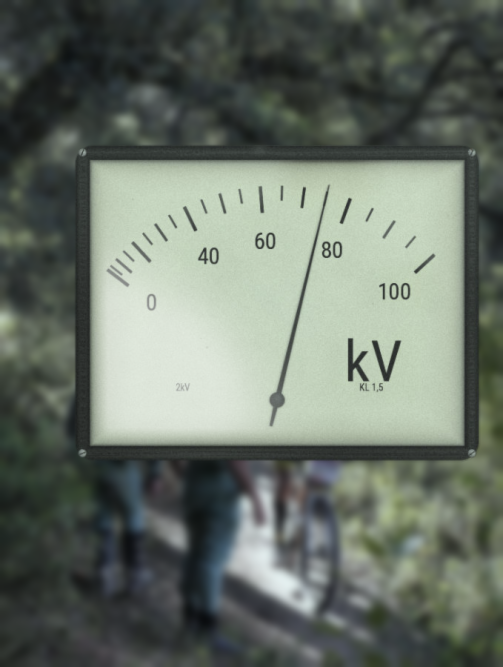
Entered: 75,kV
